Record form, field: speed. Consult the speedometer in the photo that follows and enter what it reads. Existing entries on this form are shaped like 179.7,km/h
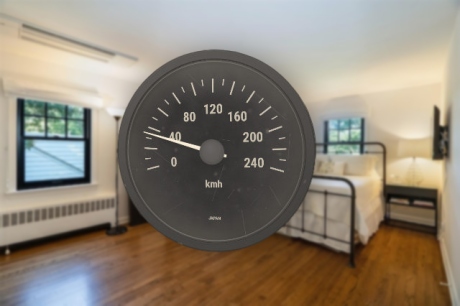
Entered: 35,km/h
